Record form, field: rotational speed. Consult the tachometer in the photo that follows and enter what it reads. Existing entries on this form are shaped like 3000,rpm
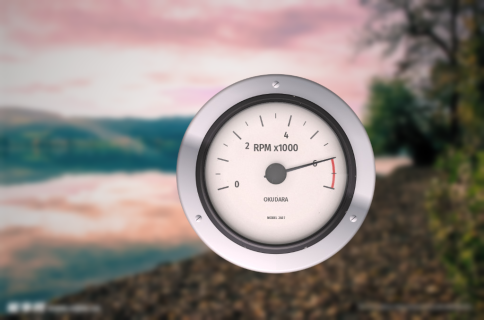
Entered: 6000,rpm
